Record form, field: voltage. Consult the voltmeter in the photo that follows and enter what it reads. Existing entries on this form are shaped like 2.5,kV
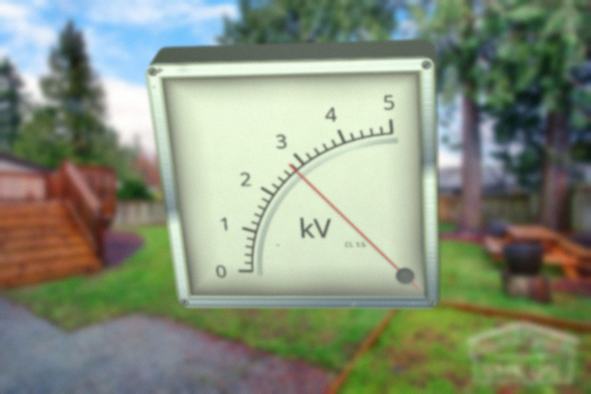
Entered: 2.8,kV
